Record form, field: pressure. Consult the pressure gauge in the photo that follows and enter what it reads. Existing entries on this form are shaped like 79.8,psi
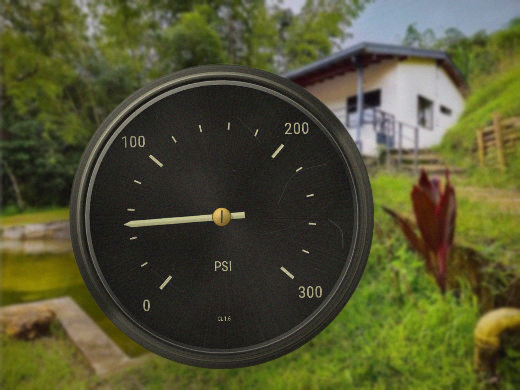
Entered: 50,psi
